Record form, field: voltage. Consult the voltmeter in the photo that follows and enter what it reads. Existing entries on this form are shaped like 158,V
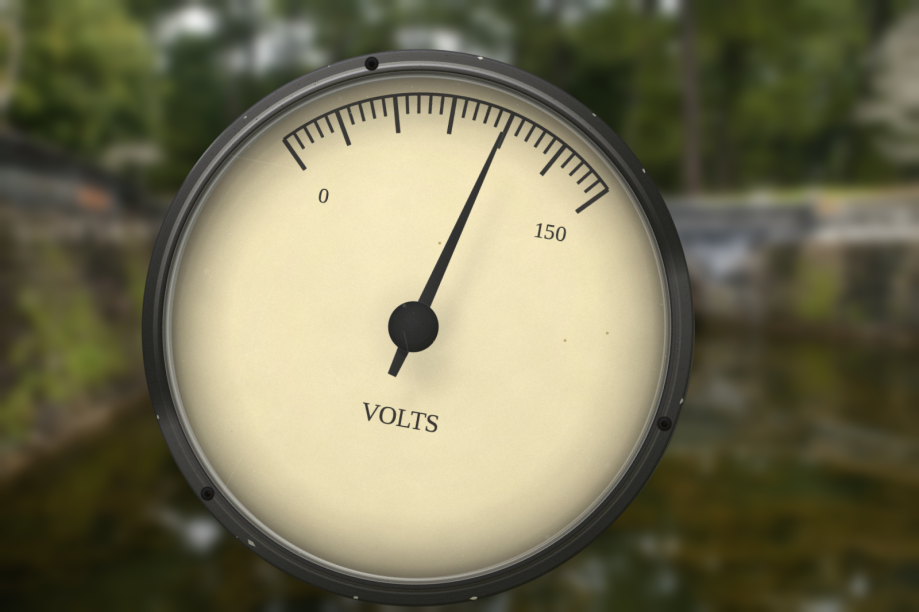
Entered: 100,V
